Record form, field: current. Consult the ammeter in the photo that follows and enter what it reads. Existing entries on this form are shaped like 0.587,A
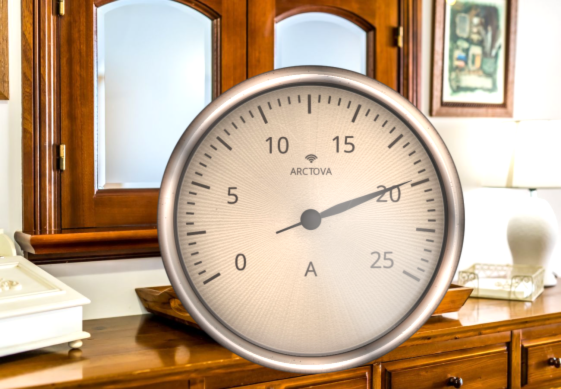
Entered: 19.75,A
